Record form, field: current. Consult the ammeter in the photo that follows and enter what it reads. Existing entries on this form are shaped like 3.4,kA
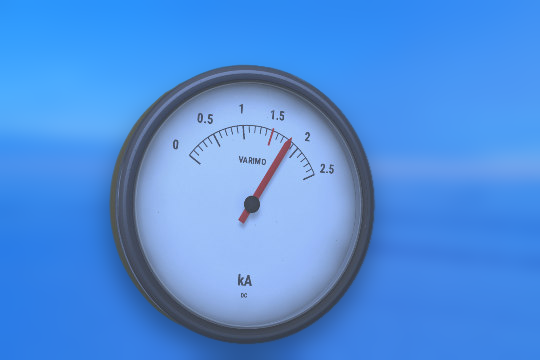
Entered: 1.8,kA
